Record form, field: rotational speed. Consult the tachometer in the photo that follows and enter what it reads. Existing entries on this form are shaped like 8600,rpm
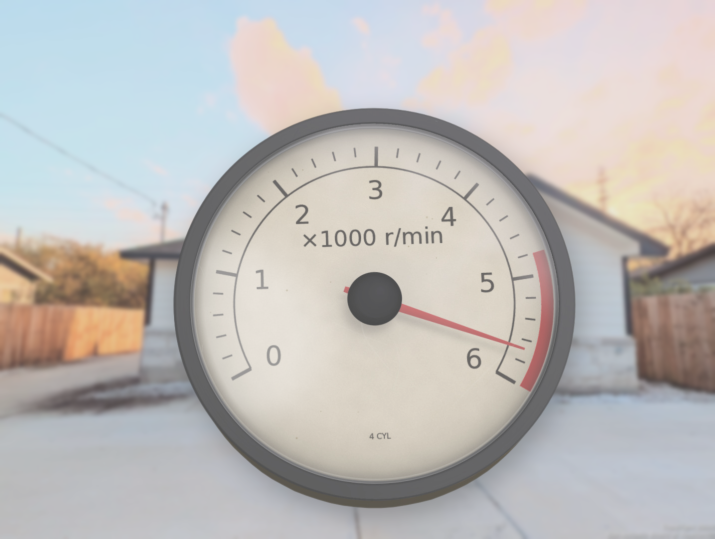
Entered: 5700,rpm
